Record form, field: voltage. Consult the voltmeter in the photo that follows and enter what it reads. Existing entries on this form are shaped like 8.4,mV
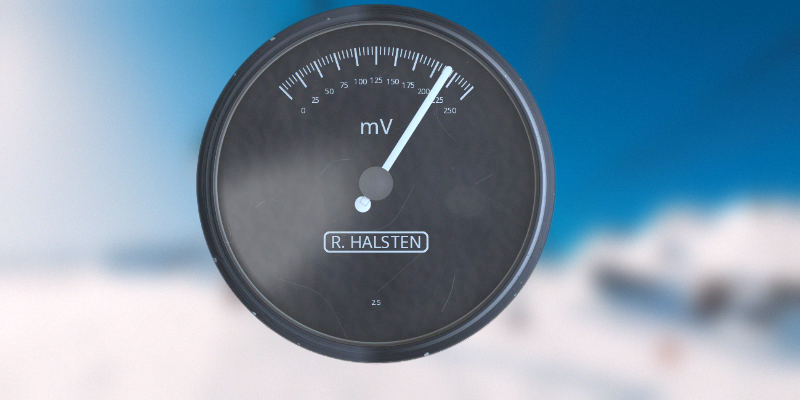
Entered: 215,mV
